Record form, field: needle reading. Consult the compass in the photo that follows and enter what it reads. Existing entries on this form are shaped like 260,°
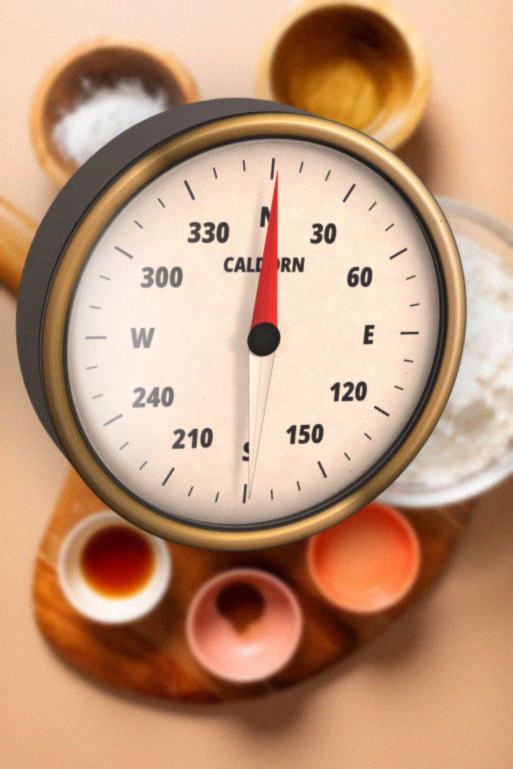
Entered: 0,°
